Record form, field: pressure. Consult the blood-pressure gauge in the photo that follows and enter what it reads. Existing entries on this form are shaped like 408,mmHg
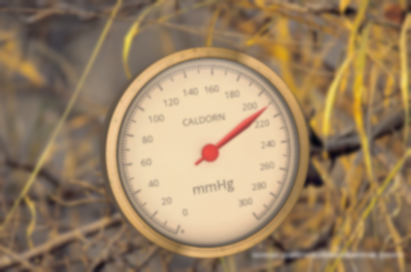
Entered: 210,mmHg
